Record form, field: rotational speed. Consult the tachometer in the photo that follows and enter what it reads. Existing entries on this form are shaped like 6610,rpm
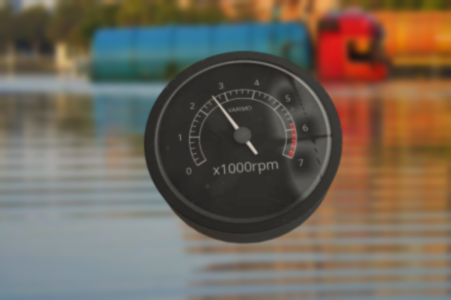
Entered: 2600,rpm
